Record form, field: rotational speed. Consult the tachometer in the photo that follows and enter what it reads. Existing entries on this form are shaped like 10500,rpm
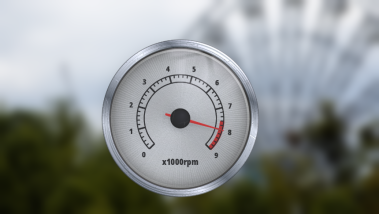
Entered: 8000,rpm
